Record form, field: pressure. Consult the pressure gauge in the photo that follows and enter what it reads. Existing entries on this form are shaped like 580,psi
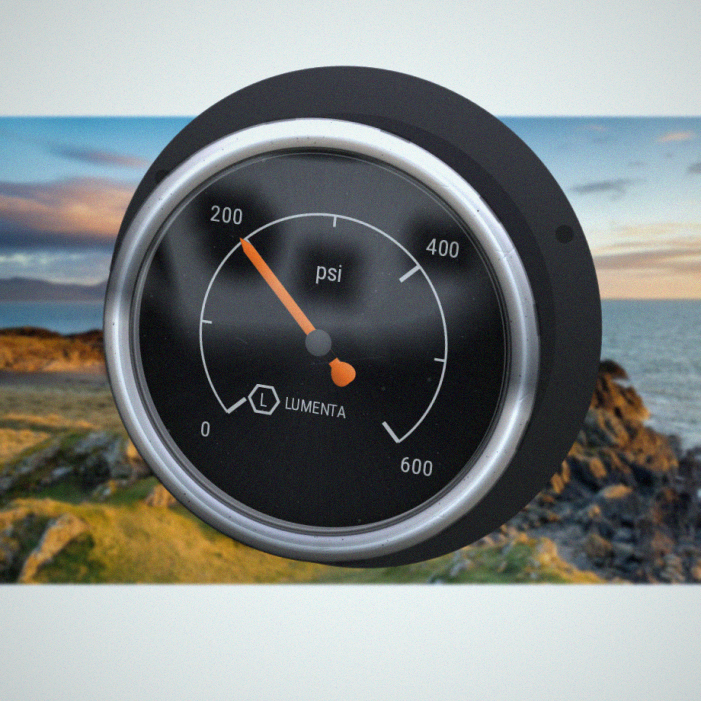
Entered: 200,psi
